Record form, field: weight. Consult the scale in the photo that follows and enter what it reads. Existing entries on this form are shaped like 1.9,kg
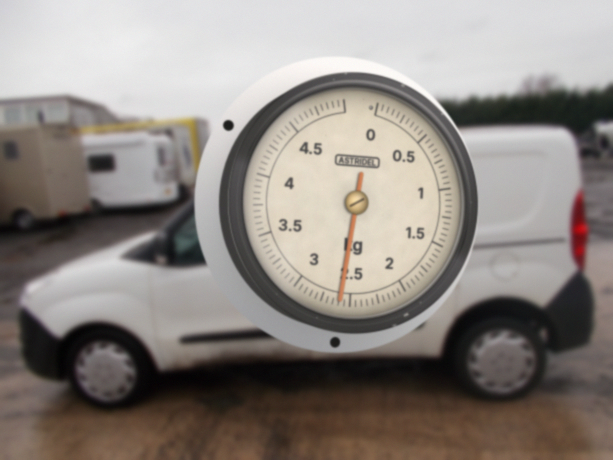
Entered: 2.6,kg
